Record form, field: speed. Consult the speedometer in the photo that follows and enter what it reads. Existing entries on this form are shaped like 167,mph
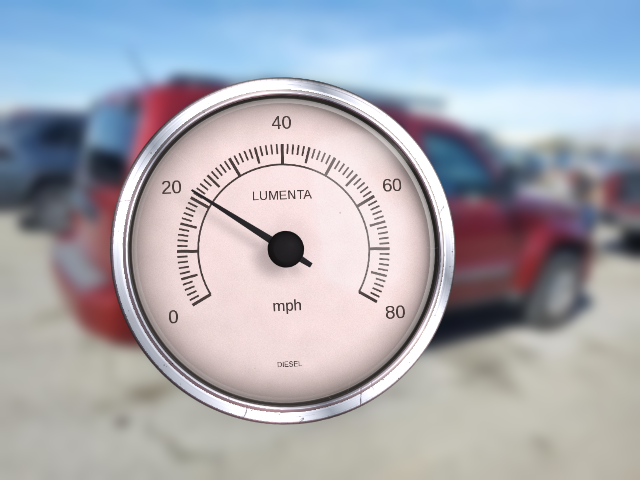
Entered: 21,mph
